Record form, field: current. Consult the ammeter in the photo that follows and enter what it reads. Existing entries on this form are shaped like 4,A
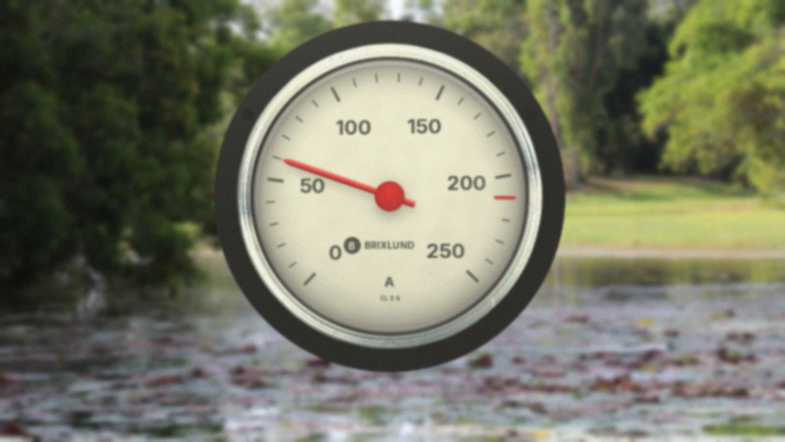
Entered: 60,A
